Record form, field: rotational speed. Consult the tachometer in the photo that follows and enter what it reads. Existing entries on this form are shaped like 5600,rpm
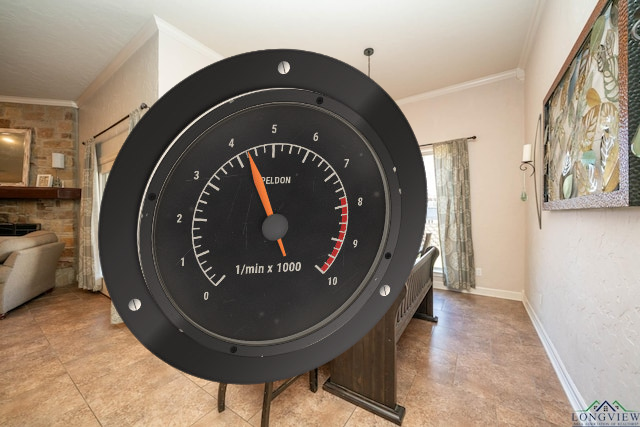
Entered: 4250,rpm
